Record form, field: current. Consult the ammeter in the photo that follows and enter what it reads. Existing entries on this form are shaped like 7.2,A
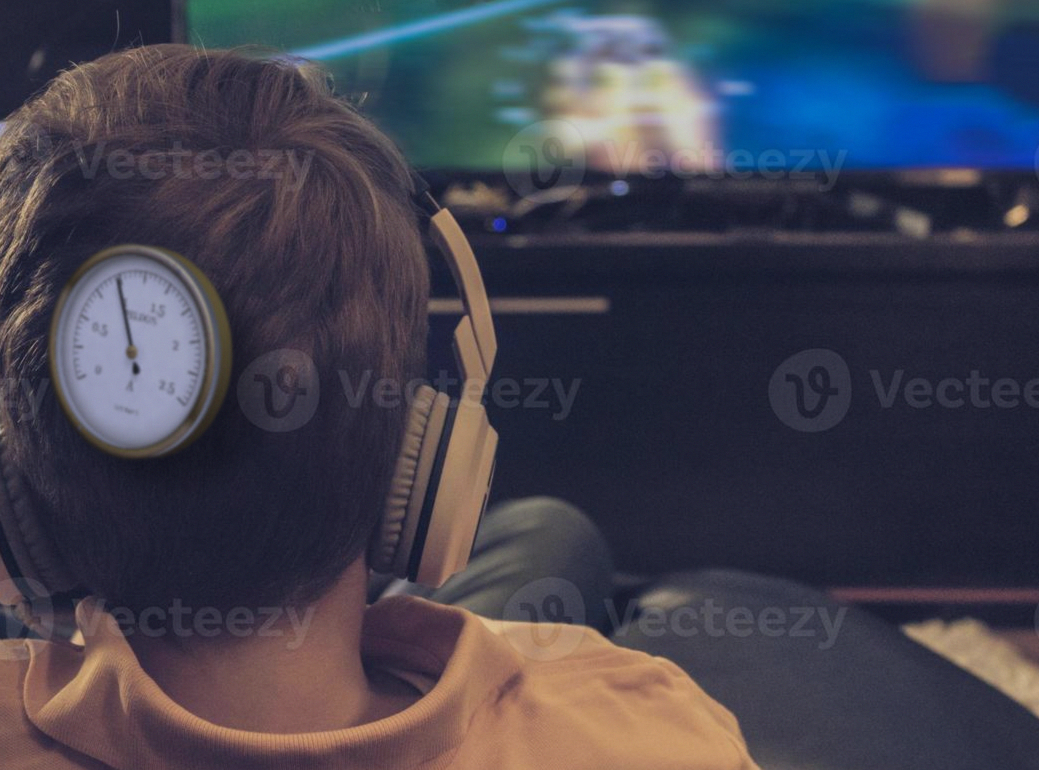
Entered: 1,A
